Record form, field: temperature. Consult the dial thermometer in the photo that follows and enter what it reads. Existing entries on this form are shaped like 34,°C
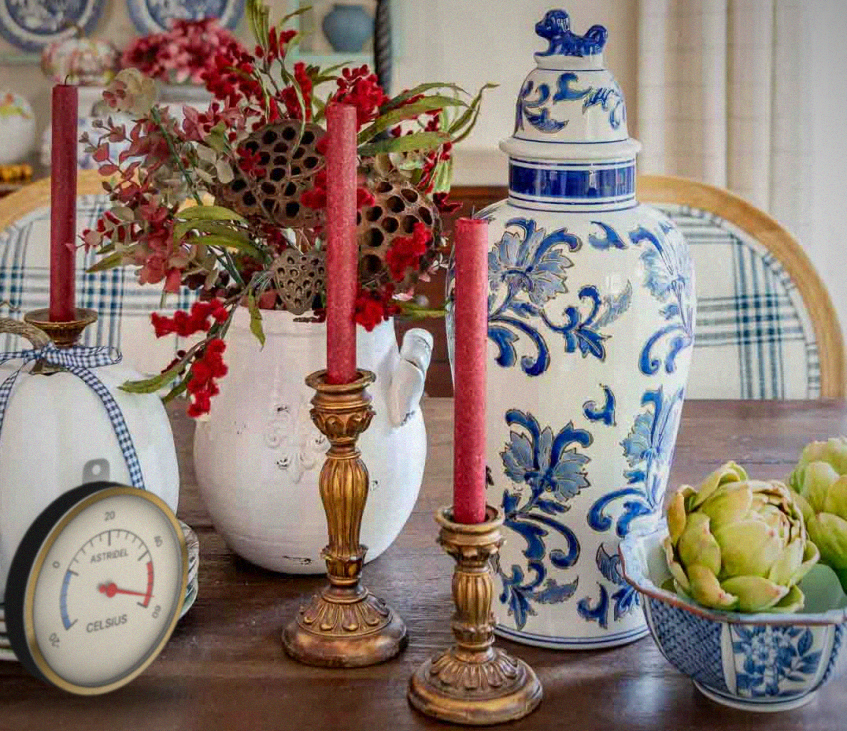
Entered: 56,°C
